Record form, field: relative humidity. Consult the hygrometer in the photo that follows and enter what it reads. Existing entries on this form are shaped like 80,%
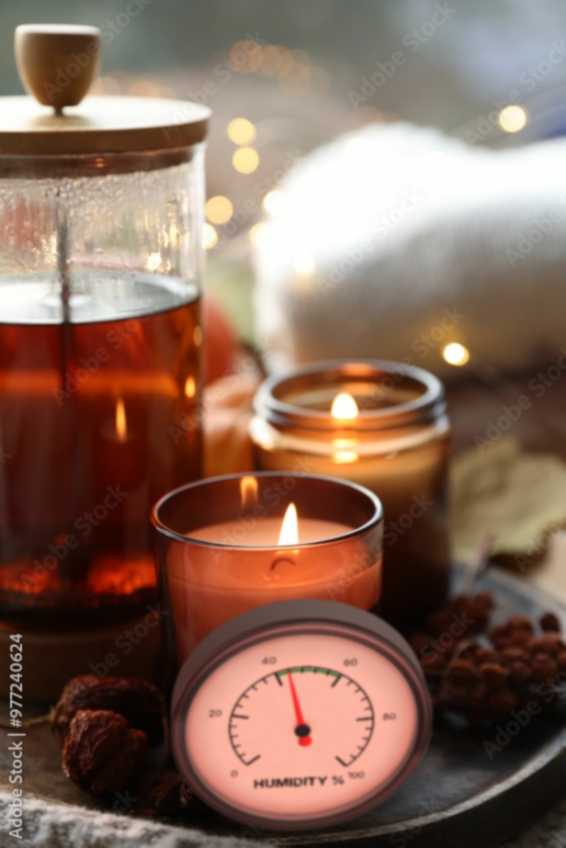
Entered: 44,%
